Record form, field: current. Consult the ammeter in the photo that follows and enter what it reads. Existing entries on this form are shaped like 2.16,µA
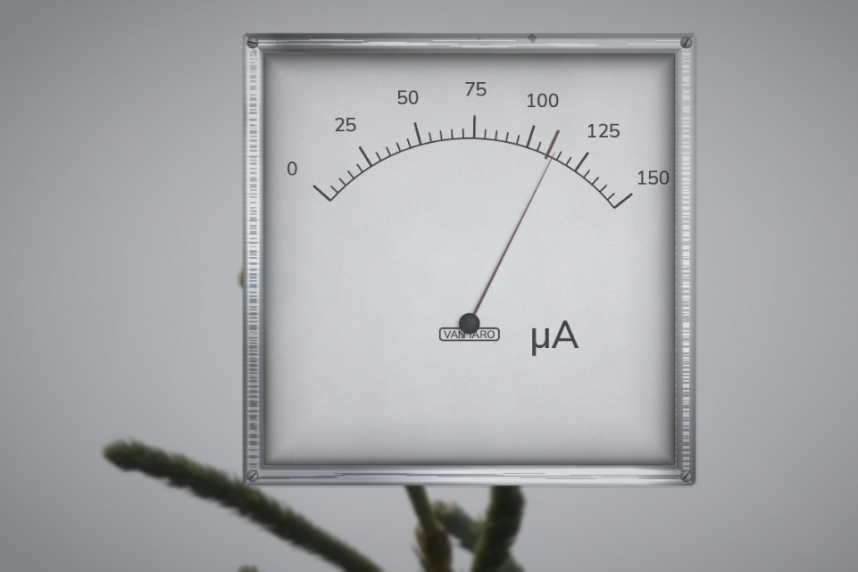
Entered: 112.5,µA
